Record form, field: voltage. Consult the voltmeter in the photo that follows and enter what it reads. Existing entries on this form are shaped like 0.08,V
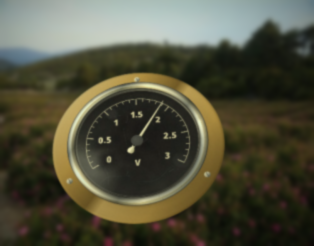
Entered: 1.9,V
